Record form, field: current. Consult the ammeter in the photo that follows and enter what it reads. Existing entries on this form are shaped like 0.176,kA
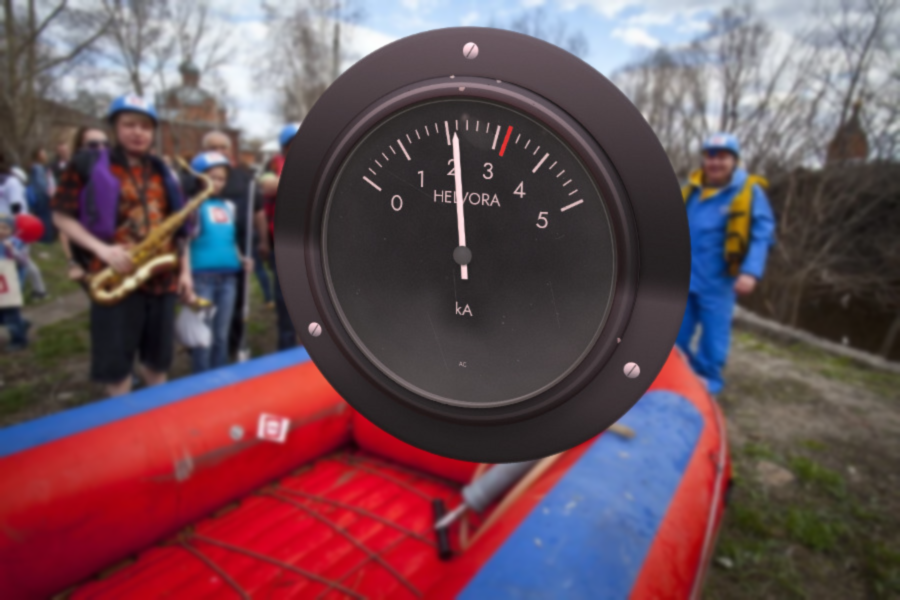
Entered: 2.2,kA
